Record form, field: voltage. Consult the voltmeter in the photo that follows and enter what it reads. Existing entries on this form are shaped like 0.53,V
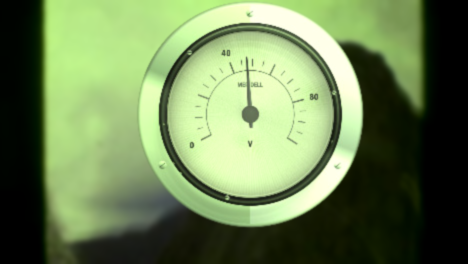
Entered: 47.5,V
